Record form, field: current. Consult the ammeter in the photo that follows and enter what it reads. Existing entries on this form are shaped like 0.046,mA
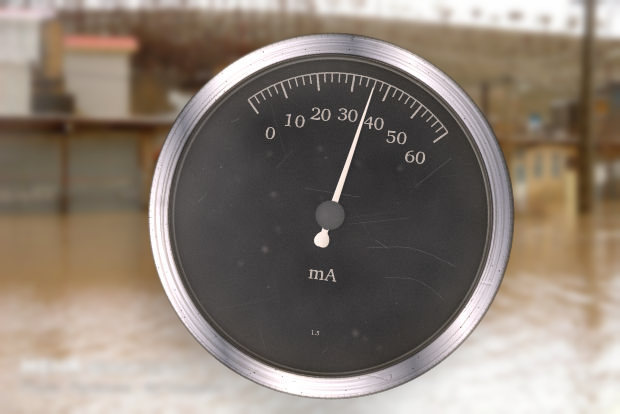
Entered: 36,mA
